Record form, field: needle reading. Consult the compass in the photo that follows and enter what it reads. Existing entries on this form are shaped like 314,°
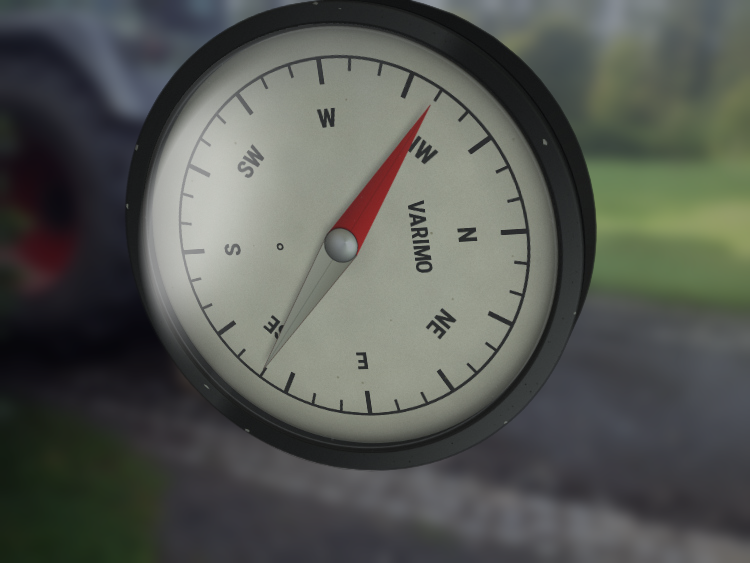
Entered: 310,°
